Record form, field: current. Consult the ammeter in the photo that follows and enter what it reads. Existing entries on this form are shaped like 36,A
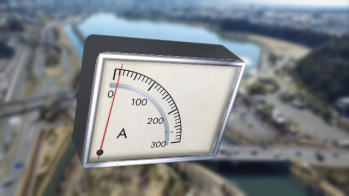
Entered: 10,A
